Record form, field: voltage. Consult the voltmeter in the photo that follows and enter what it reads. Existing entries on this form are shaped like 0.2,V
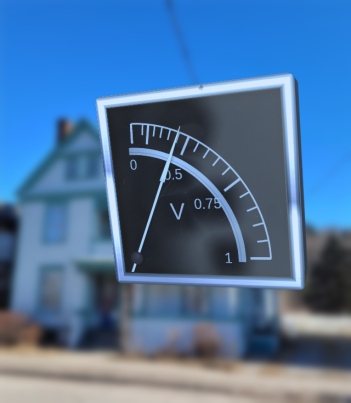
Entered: 0.45,V
